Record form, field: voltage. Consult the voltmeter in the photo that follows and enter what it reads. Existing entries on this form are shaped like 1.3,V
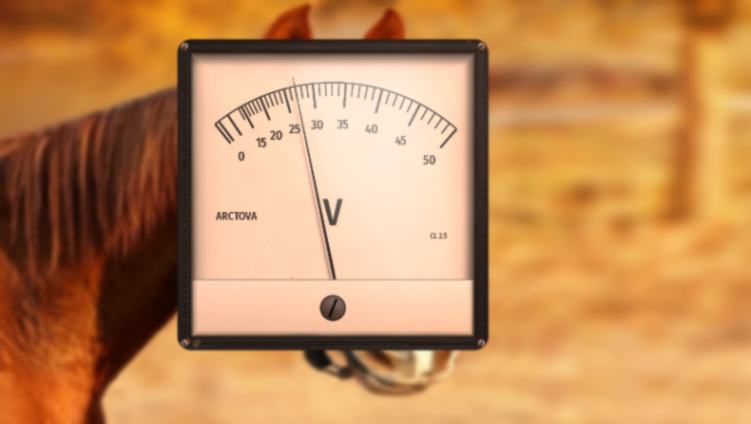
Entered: 27,V
